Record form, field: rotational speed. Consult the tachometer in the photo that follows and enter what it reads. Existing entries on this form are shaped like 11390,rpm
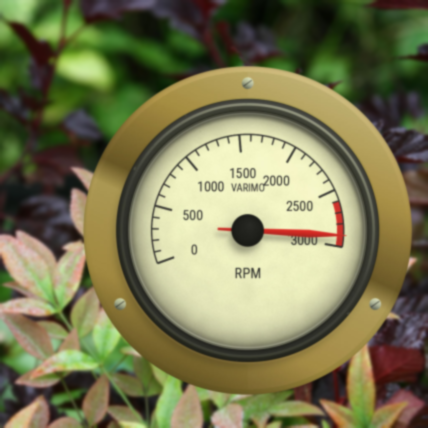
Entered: 2900,rpm
